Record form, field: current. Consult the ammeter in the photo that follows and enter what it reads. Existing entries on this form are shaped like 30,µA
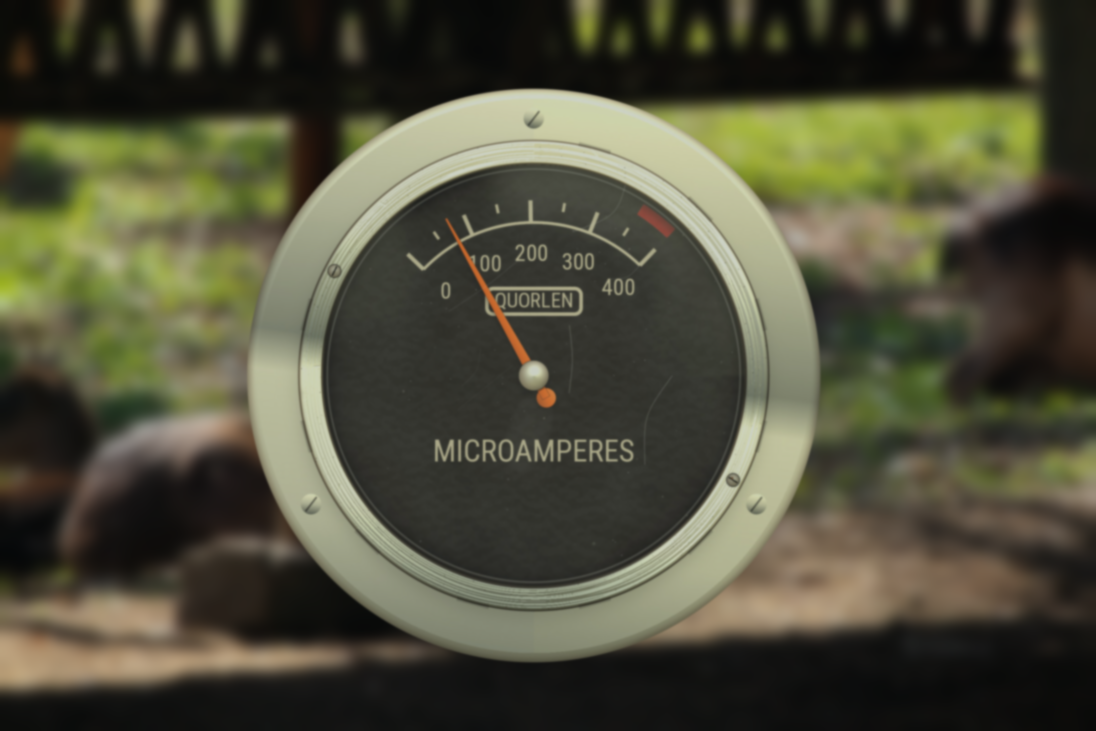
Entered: 75,µA
